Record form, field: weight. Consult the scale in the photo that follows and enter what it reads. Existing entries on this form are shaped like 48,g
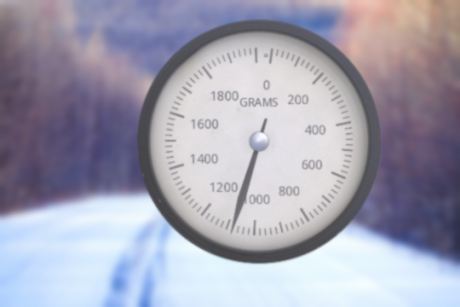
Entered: 1080,g
